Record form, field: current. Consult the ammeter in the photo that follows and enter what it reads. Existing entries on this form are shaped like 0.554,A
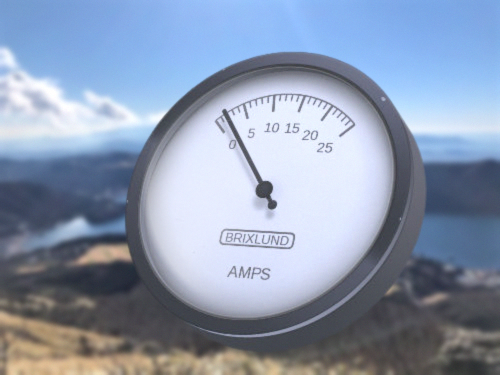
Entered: 2,A
